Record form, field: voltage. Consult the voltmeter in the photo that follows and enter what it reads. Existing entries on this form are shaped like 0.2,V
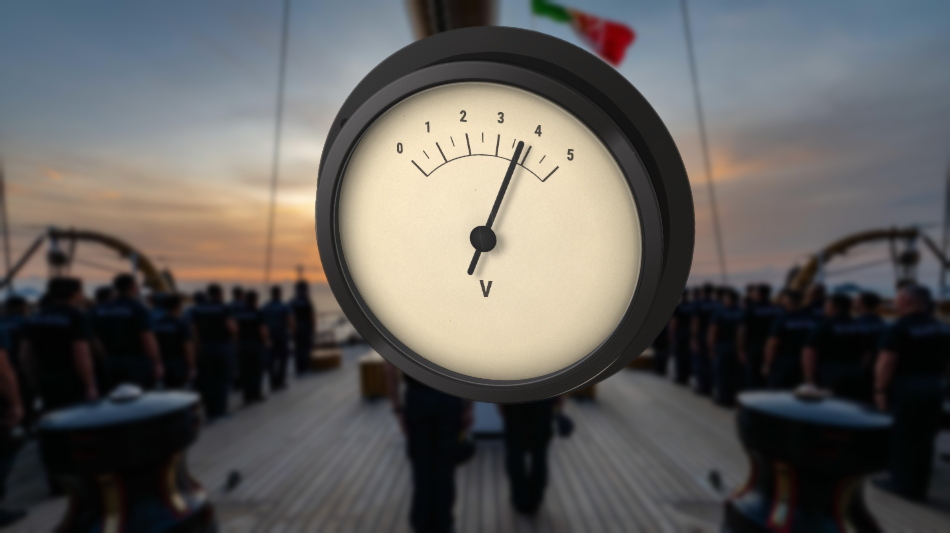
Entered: 3.75,V
